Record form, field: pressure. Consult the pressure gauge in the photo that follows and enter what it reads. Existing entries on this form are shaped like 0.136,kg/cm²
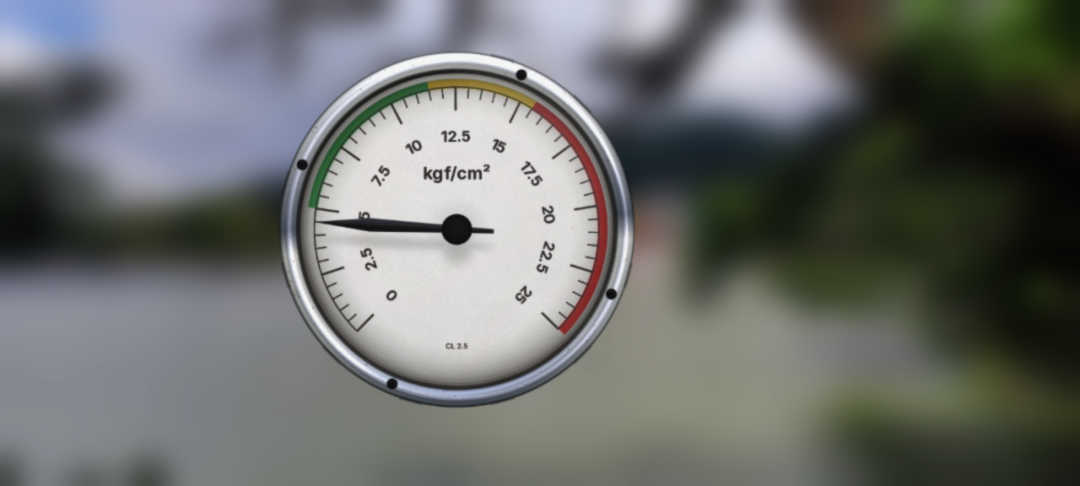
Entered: 4.5,kg/cm²
